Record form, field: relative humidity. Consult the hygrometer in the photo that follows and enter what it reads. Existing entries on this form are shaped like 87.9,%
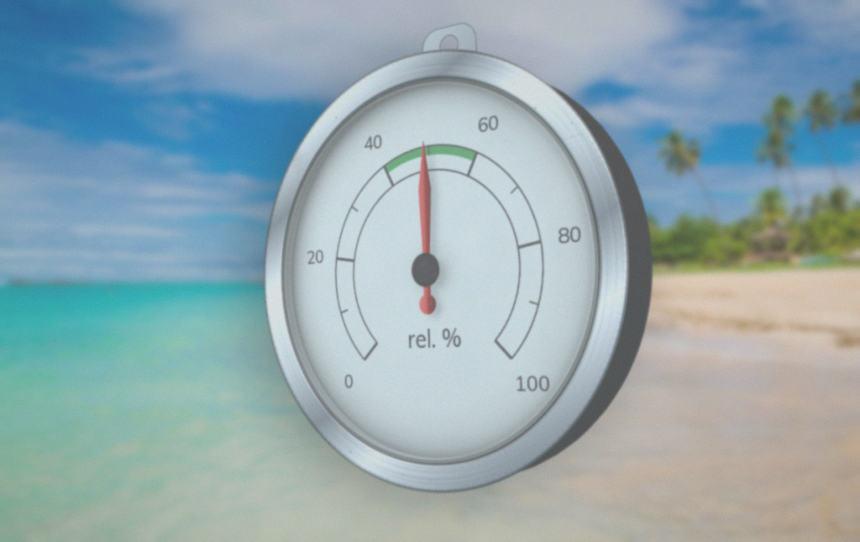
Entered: 50,%
